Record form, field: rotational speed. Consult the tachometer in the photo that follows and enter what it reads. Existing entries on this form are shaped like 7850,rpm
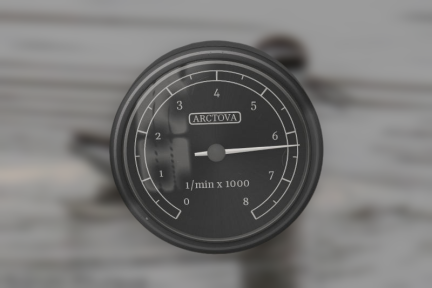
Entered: 6250,rpm
